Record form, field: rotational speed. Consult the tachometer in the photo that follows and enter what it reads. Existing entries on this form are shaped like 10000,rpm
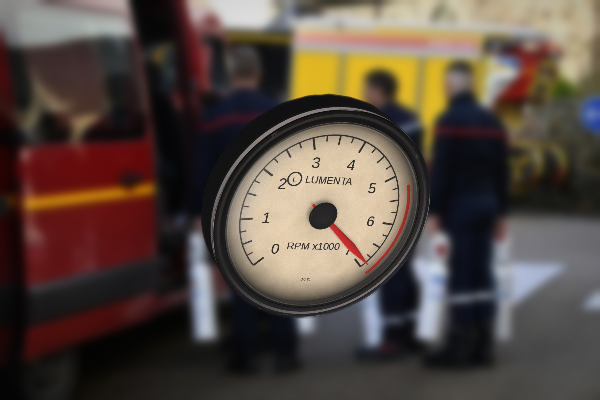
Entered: 6875,rpm
